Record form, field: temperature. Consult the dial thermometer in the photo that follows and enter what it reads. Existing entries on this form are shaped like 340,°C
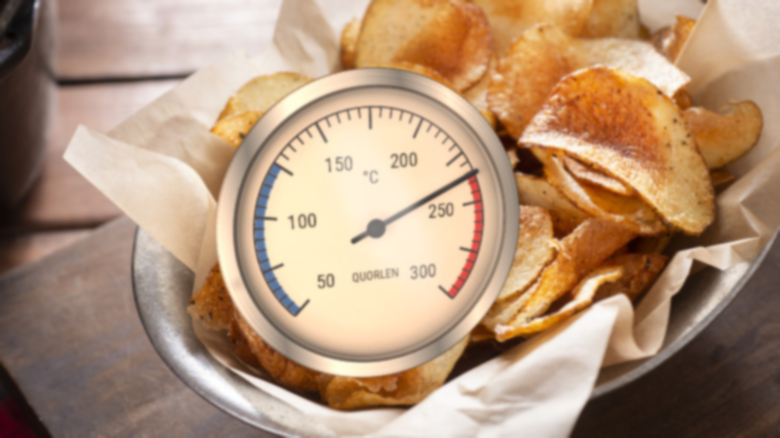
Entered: 235,°C
